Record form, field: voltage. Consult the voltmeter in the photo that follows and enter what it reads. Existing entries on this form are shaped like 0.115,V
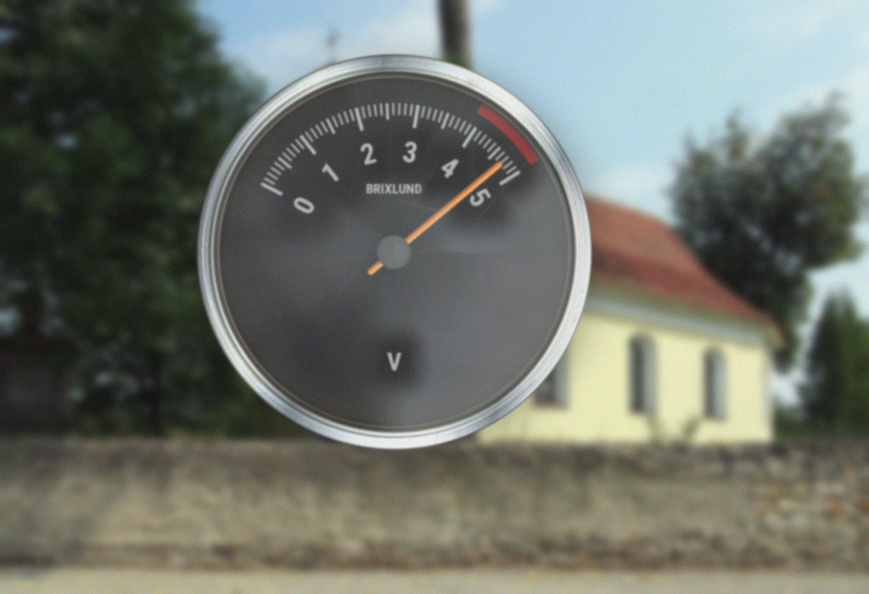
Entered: 4.7,V
